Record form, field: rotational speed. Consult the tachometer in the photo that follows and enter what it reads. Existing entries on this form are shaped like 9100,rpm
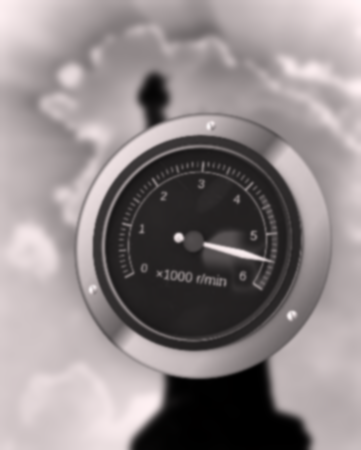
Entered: 5500,rpm
